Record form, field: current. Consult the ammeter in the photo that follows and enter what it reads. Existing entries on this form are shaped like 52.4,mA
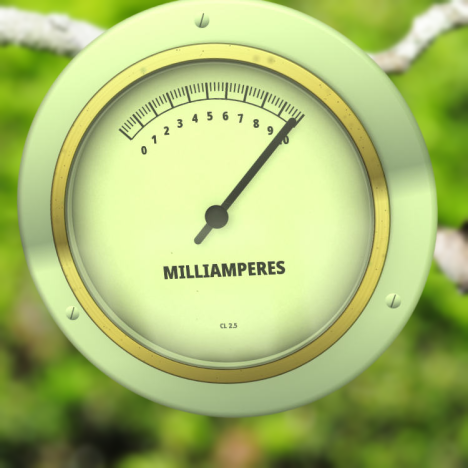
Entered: 9.8,mA
